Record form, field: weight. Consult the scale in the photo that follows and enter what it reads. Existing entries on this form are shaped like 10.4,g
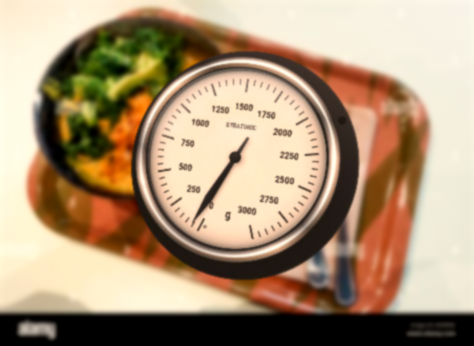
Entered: 50,g
